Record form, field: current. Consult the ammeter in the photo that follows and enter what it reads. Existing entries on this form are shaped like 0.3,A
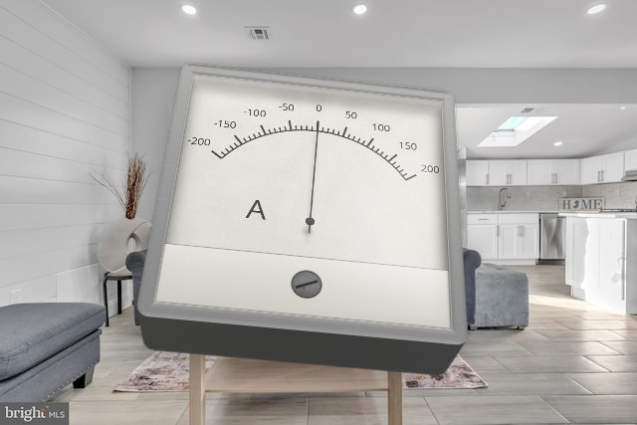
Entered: 0,A
